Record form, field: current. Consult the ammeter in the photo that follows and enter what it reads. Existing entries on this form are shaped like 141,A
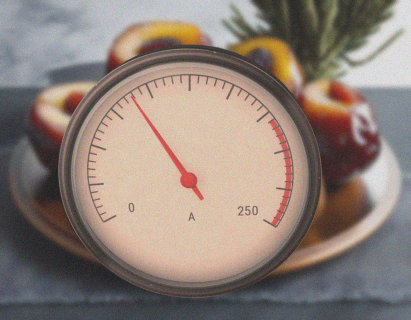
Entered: 90,A
